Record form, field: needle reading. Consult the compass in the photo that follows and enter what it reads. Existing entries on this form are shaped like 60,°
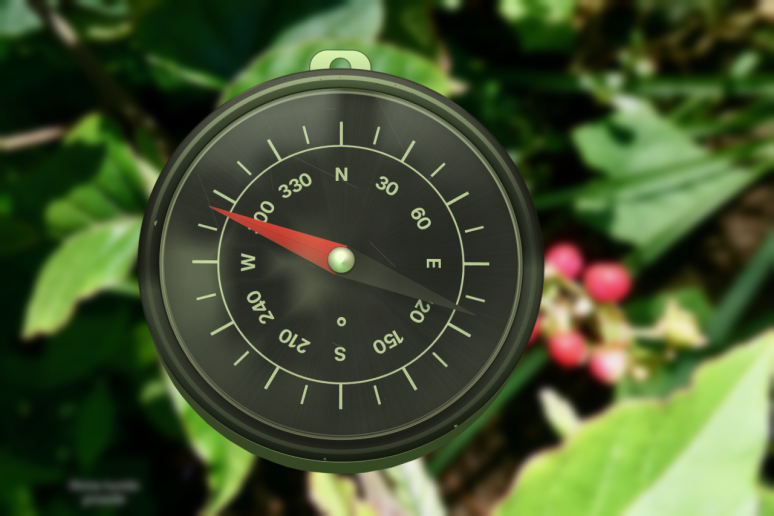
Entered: 292.5,°
